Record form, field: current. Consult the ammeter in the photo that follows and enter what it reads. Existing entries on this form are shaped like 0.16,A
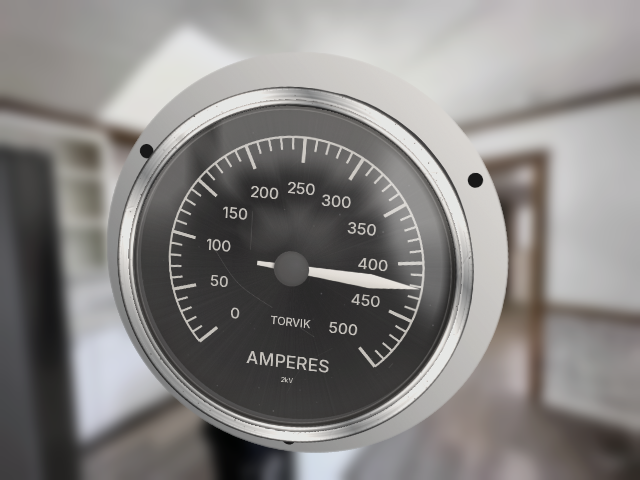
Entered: 420,A
